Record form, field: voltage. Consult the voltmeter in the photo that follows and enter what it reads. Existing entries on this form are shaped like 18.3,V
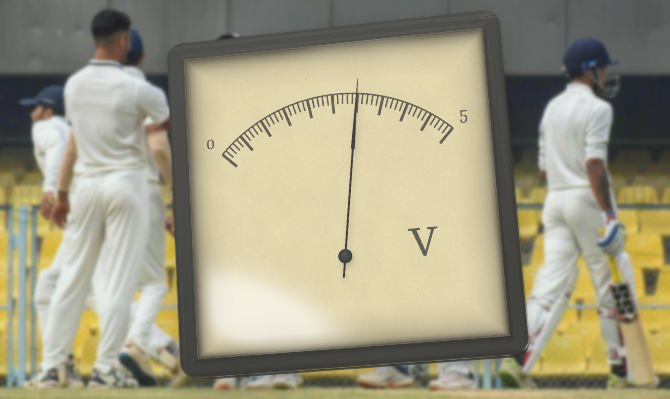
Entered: 3,V
